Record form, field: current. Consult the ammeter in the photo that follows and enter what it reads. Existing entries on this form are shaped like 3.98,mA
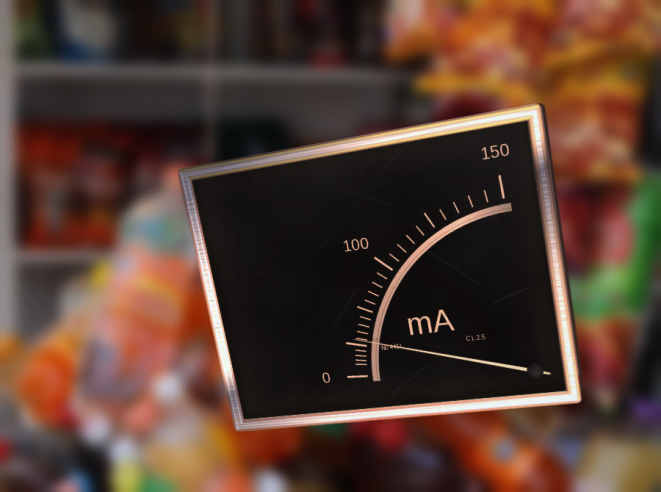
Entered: 55,mA
